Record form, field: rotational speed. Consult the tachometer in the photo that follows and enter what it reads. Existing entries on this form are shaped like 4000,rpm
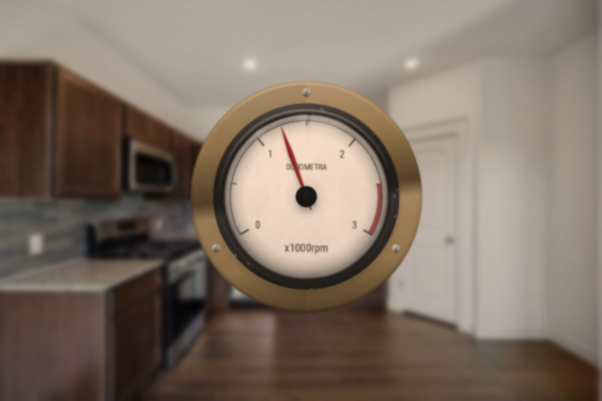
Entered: 1250,rpm
